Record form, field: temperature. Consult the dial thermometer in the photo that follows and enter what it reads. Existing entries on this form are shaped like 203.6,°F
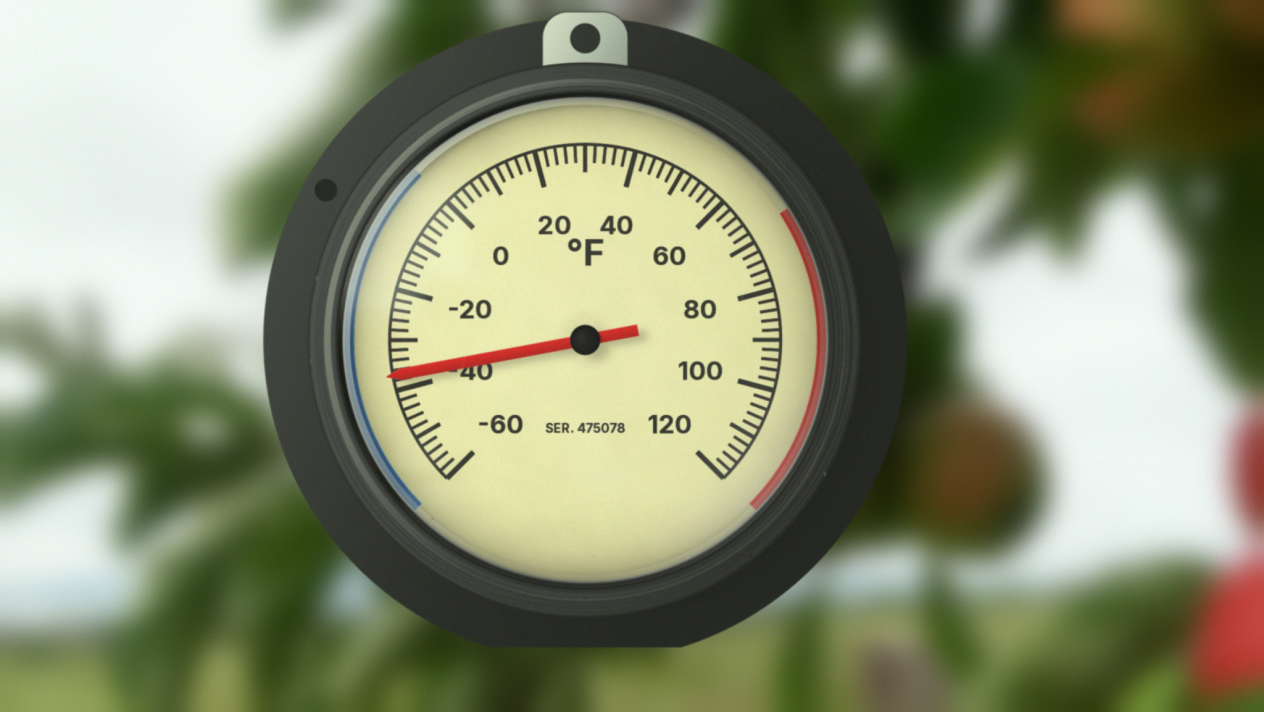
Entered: -37,°F
